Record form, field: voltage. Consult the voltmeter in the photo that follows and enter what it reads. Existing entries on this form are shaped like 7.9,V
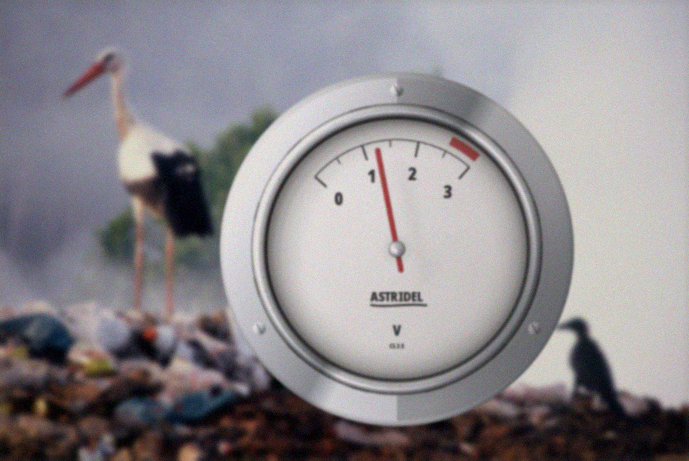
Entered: 1.25,V
